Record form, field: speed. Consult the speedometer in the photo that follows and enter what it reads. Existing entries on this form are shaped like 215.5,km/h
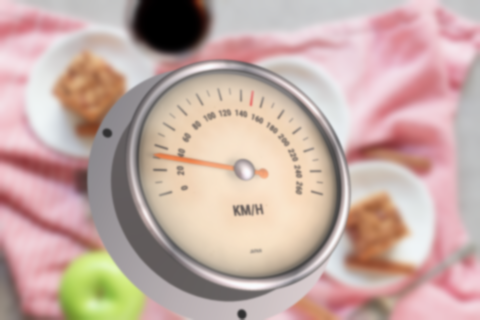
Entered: 30,km/h
